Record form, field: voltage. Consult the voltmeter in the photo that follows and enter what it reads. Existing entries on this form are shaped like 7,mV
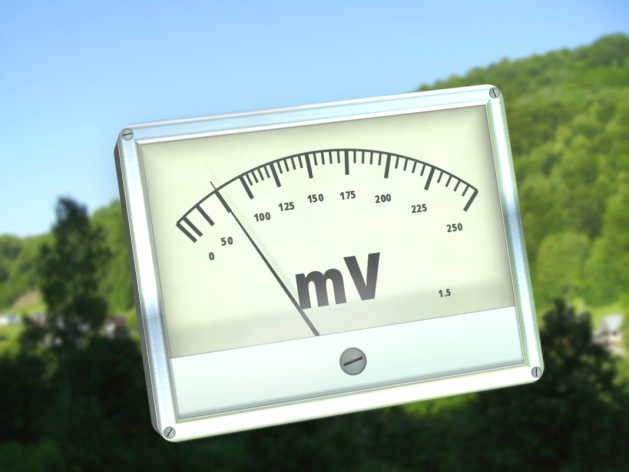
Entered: 75,mV
